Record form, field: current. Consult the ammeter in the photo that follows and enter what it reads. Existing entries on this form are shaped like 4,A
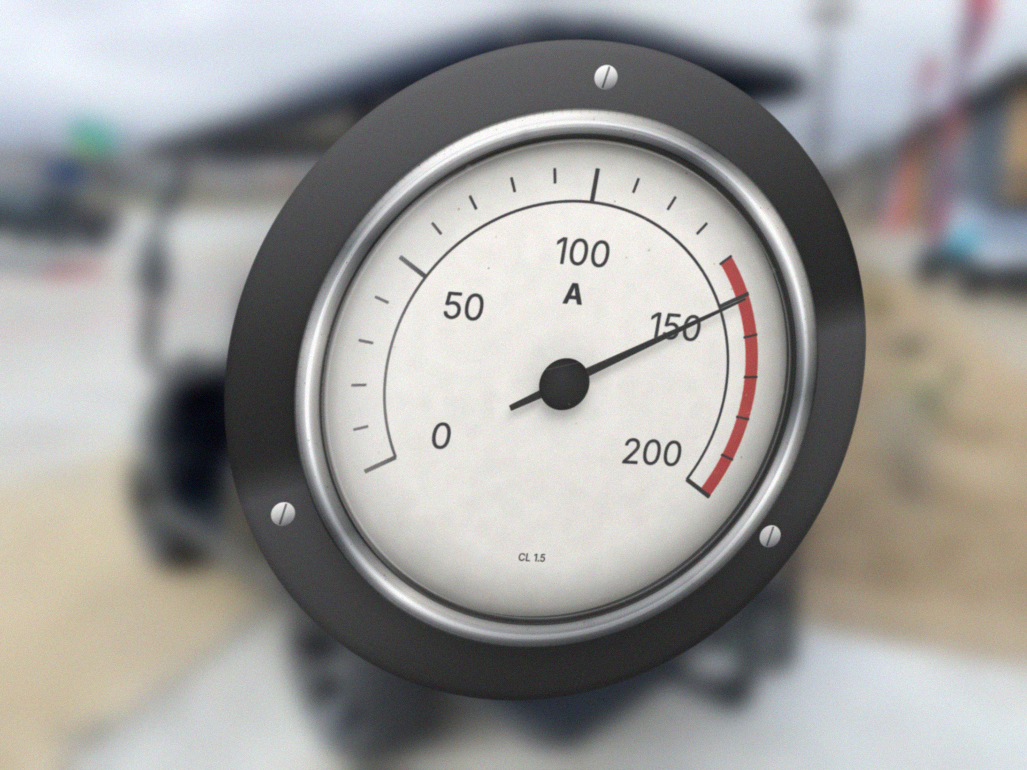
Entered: 150,A
